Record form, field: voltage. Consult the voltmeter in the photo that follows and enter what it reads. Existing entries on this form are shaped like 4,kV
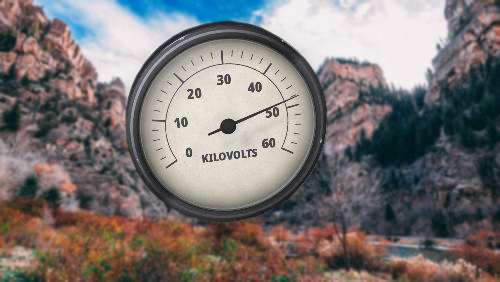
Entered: 48,kV
